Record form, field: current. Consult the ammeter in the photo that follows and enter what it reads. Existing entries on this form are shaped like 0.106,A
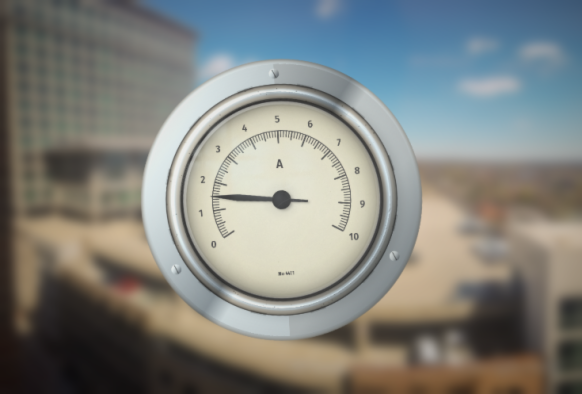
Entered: 1.5,A
